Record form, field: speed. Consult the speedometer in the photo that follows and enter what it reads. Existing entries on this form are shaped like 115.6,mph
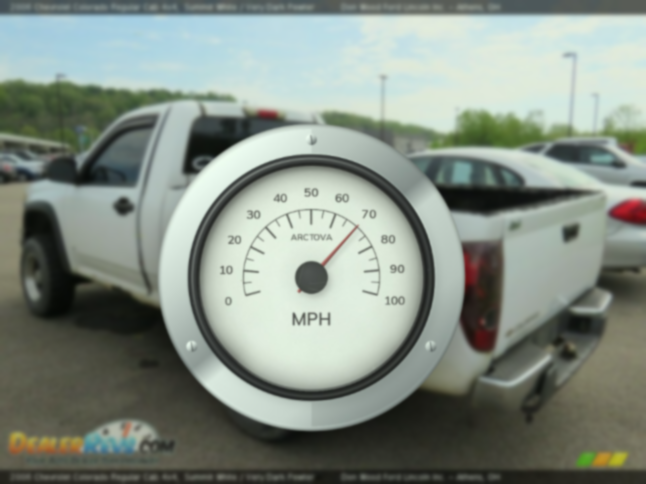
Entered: 70,mph
